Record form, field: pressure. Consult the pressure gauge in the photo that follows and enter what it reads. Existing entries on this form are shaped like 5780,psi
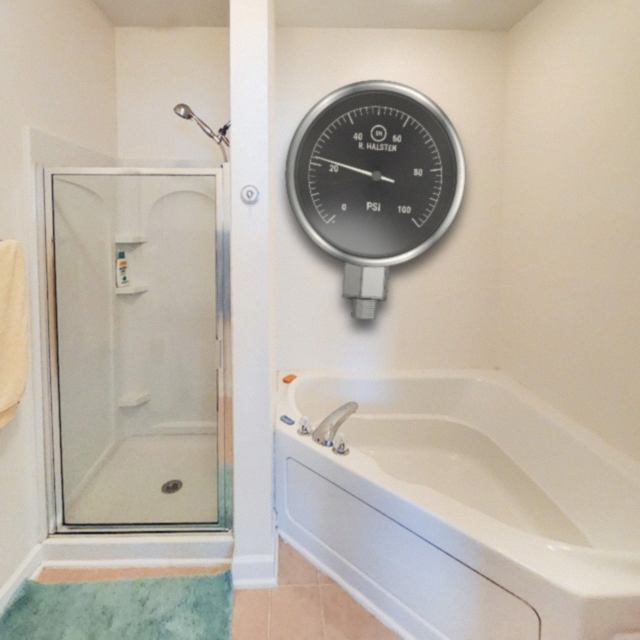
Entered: 22,psi
